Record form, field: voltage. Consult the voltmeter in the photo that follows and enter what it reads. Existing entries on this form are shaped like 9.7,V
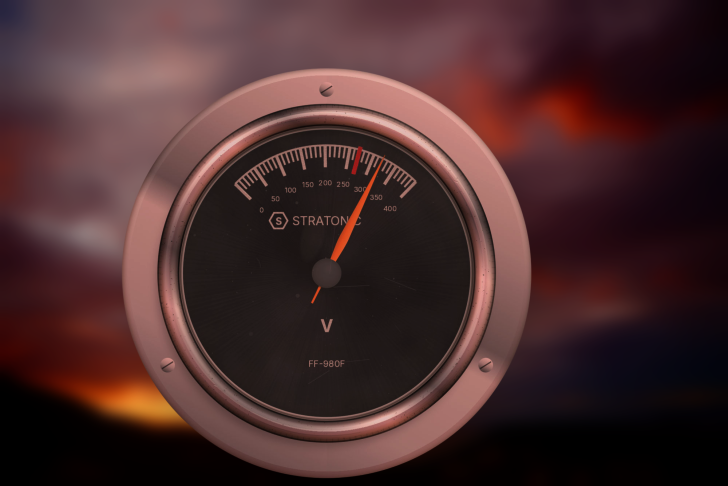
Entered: 320,V
